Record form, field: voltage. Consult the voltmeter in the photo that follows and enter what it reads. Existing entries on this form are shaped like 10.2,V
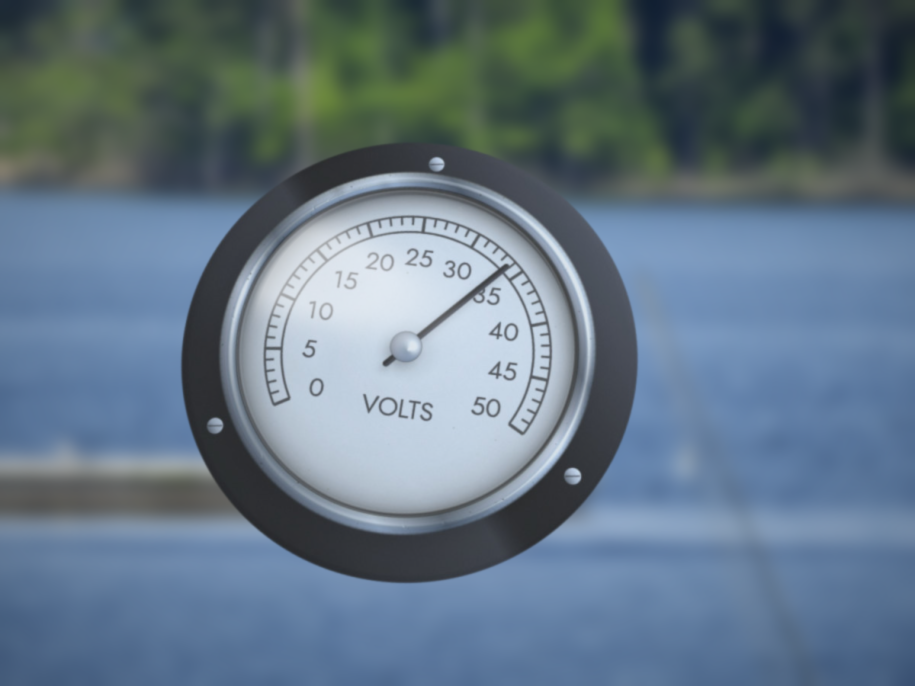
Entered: 34,V
